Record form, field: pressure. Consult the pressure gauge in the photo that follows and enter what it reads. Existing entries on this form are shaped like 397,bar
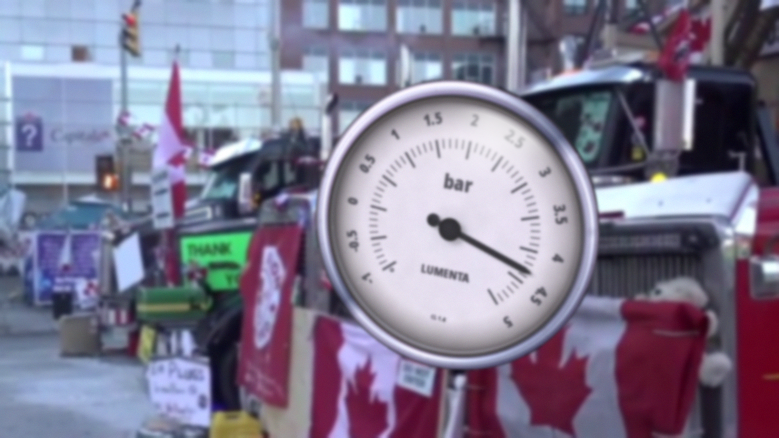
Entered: 4.3,bar
